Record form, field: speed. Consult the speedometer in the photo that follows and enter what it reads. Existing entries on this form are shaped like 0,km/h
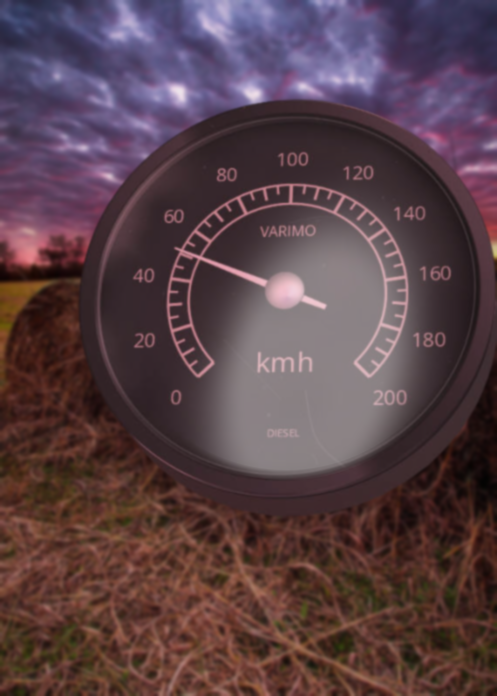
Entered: 50,km/h
